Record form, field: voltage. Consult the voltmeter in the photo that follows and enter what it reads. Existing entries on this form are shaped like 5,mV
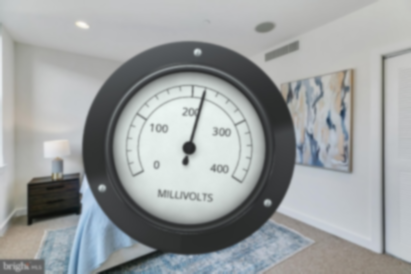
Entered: 220,mV
